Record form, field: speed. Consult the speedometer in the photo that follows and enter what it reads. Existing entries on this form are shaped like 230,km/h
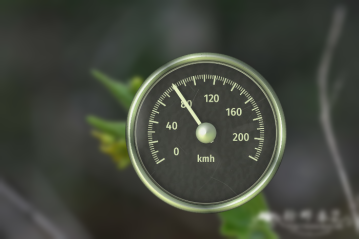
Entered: 80,km/h
